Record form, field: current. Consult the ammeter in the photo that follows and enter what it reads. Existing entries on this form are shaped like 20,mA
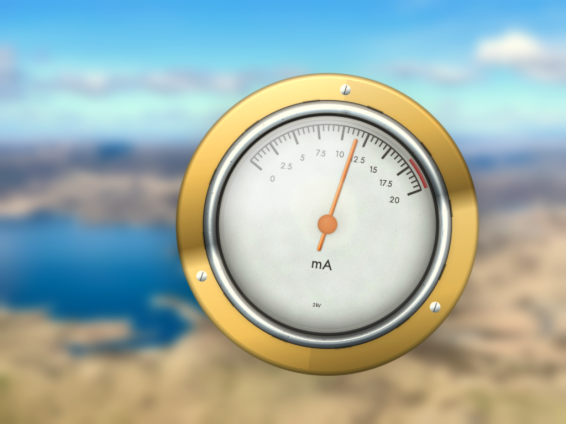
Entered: 11.5,mA
